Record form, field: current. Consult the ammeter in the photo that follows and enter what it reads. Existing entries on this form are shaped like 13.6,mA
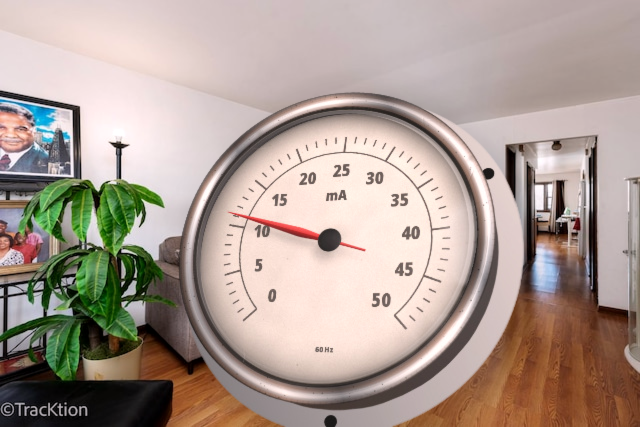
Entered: 11,mA
